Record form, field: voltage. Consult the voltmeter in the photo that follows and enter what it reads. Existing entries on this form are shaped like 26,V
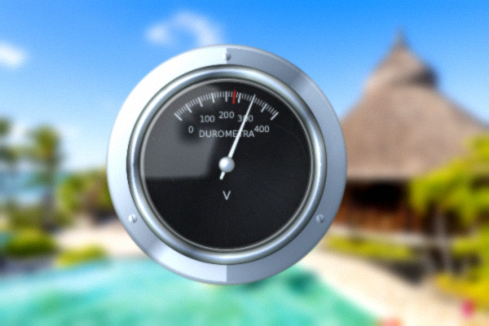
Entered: 300,V
